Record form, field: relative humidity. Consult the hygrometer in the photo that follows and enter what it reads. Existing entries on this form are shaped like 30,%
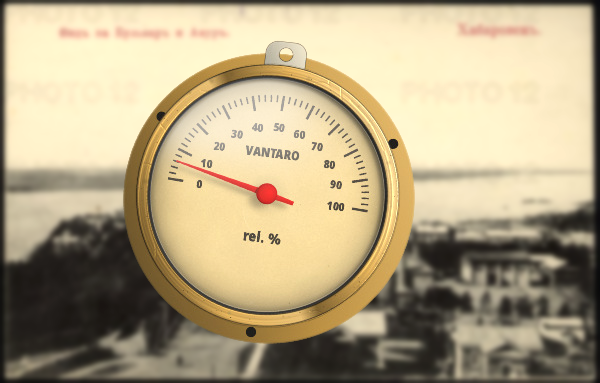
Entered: 6,%
